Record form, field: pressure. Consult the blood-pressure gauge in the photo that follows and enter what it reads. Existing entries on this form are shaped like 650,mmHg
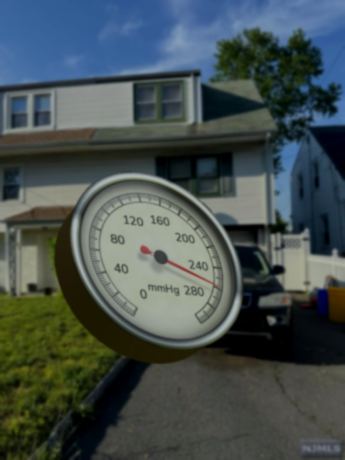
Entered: 260,mmHg
